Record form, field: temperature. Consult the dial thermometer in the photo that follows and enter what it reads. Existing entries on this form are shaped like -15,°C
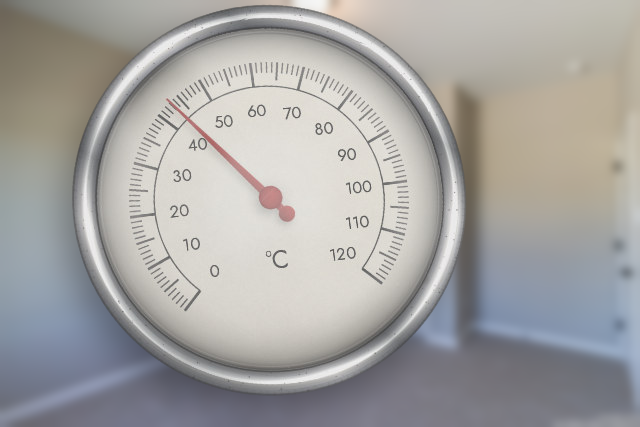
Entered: 43,°C
